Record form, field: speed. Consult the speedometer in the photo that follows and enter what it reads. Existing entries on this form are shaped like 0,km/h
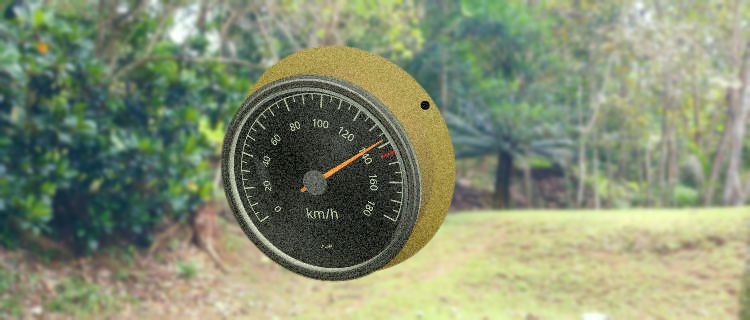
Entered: 137.5,km/h
